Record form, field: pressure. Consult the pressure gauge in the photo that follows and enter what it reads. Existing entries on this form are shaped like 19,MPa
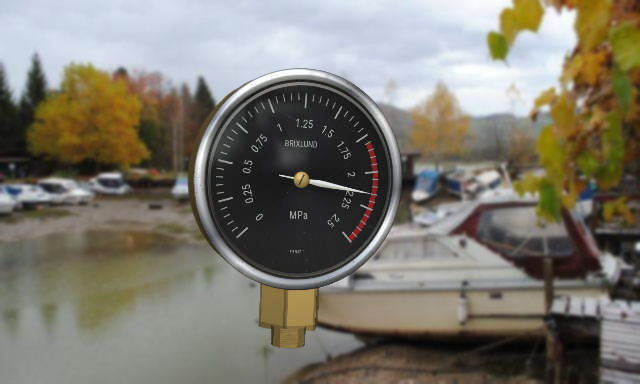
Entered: 2.15,MPa
